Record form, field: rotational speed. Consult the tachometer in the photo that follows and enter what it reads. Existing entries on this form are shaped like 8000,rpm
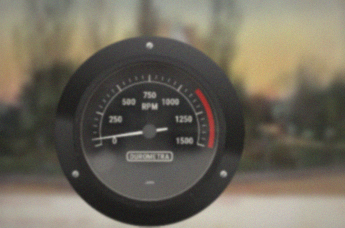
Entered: 50,rpm
